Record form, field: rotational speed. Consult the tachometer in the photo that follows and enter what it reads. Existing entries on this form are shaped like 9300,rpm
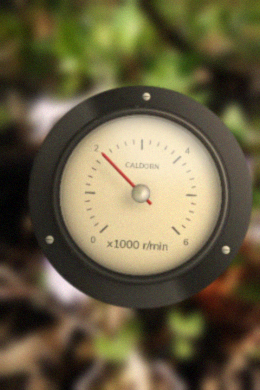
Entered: 2000,rpm
